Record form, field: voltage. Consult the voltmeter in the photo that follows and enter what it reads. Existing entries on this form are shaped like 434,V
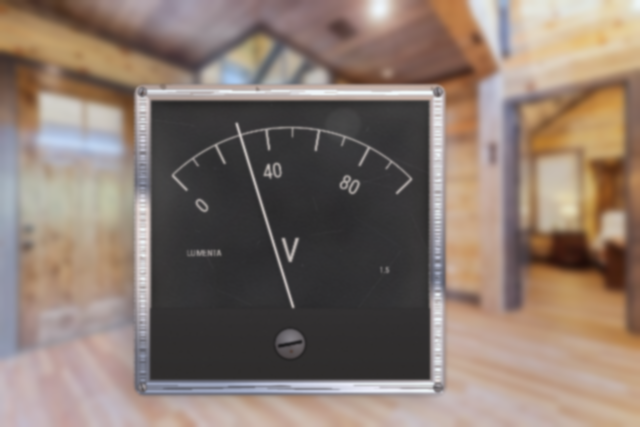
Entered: 30,V
